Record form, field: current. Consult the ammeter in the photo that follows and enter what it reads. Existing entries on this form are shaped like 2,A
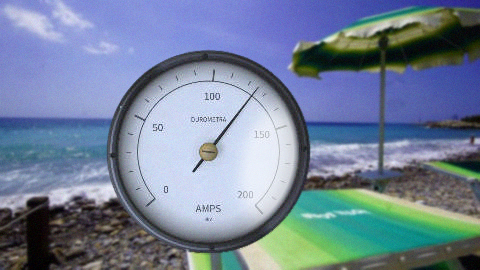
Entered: 125,A
